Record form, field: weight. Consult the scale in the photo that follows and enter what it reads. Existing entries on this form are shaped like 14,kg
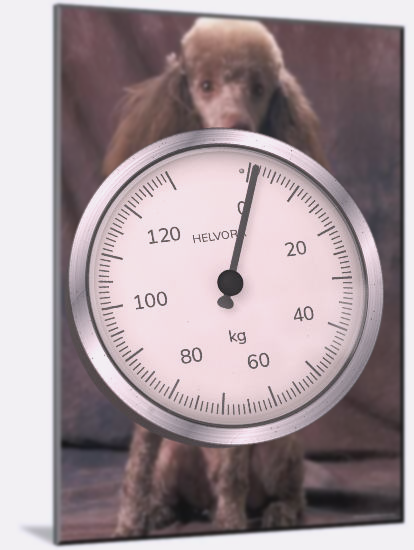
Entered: 1,kg
